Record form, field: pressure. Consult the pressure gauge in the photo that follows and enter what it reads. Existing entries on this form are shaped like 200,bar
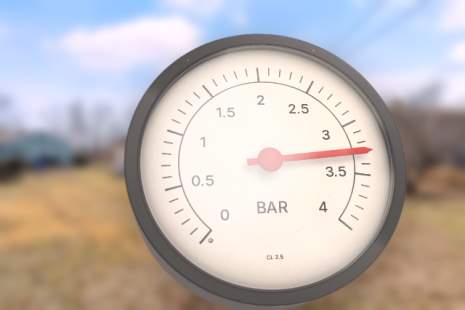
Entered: 3.3,bar
